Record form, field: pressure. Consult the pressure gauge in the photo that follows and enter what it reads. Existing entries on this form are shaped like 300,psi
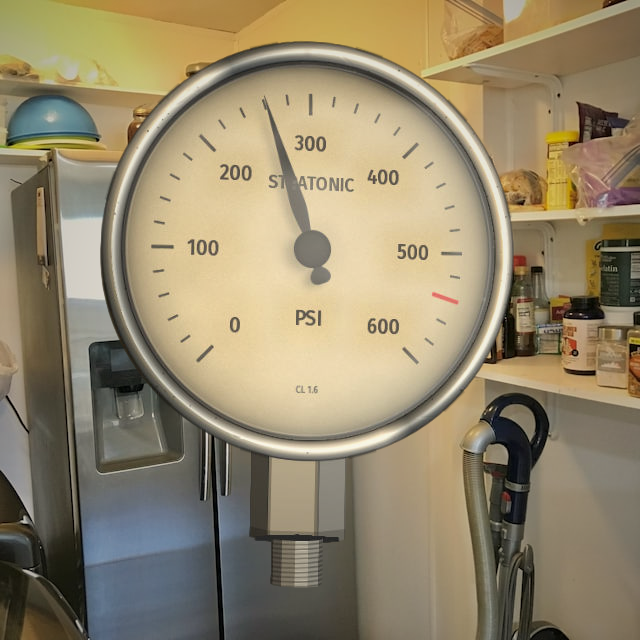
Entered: 260,psi
